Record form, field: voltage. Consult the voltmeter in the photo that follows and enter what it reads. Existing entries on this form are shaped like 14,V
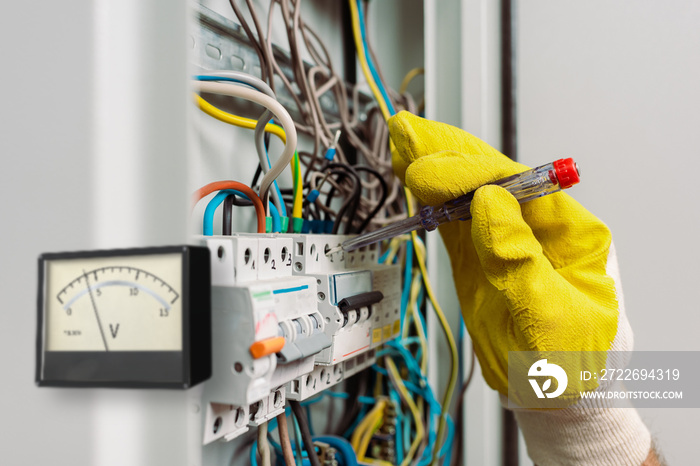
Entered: 4,V
